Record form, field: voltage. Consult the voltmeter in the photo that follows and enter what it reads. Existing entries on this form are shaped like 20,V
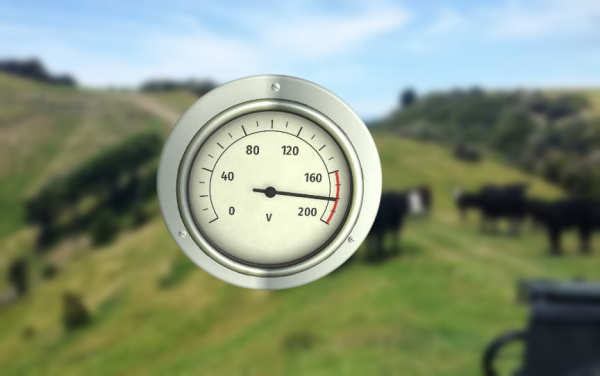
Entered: 180,V
